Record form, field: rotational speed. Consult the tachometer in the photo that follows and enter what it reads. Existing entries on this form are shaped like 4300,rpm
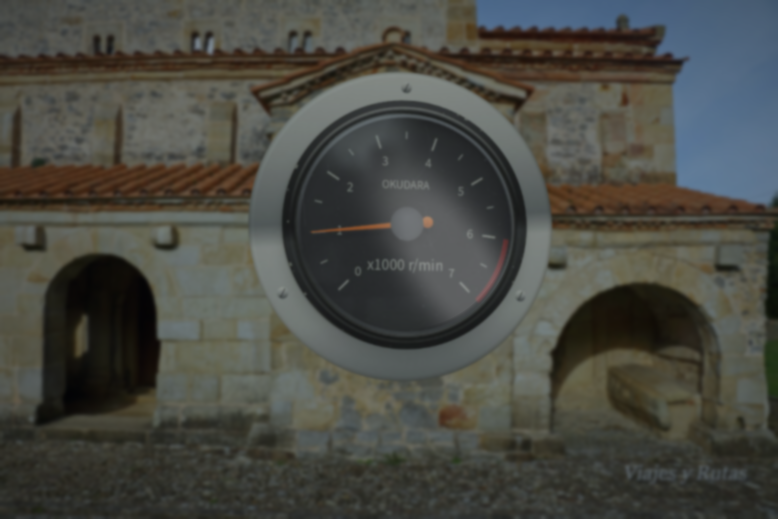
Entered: 1000,rpm
